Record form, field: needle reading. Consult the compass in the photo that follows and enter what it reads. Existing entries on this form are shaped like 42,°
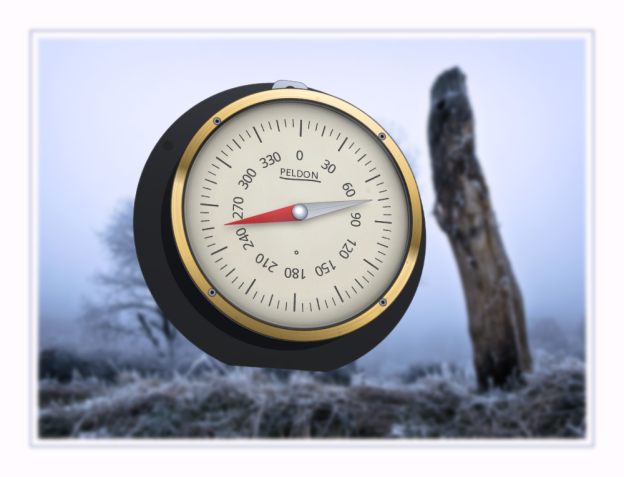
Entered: 255,°
